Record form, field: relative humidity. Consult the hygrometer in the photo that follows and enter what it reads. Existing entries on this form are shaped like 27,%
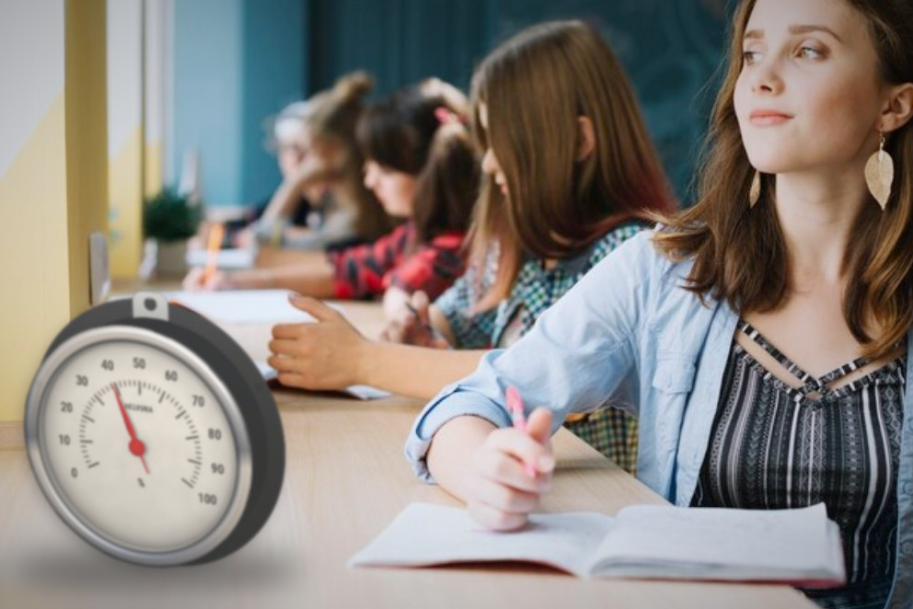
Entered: 40,%
